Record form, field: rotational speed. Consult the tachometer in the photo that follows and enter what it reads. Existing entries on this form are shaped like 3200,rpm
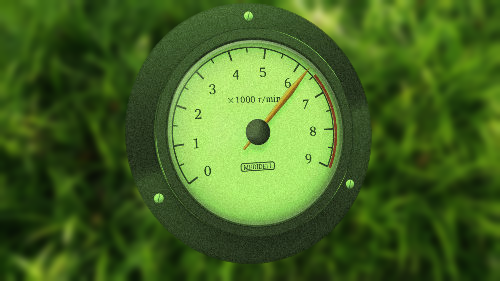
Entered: 6250,rpm
